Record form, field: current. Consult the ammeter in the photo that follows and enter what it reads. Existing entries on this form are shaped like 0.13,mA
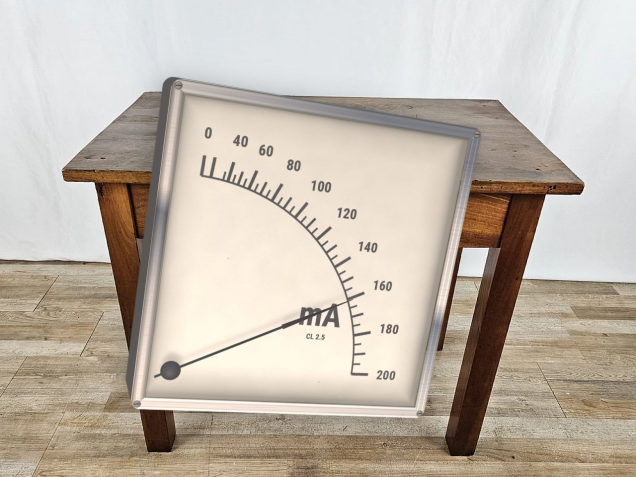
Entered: 160,mA
